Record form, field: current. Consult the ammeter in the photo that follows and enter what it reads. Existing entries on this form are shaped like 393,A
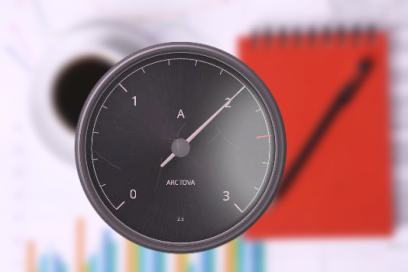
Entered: 2,A
